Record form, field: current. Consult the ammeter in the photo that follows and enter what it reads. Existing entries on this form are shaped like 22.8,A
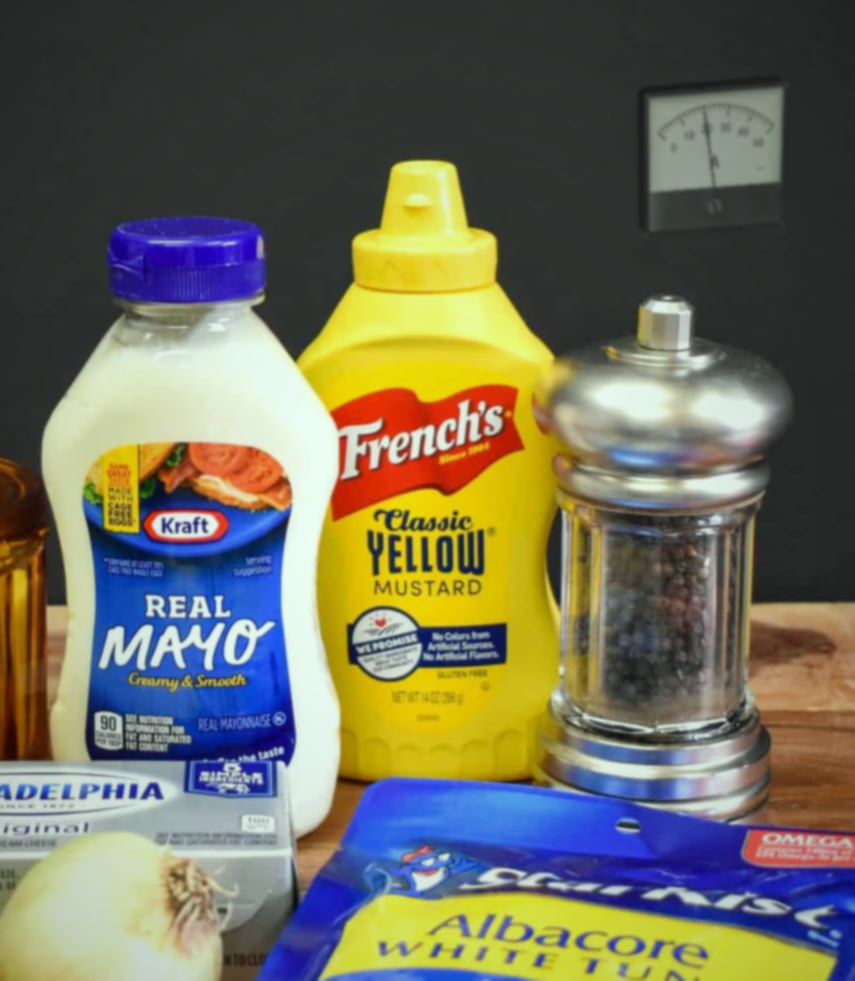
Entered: 20,A
